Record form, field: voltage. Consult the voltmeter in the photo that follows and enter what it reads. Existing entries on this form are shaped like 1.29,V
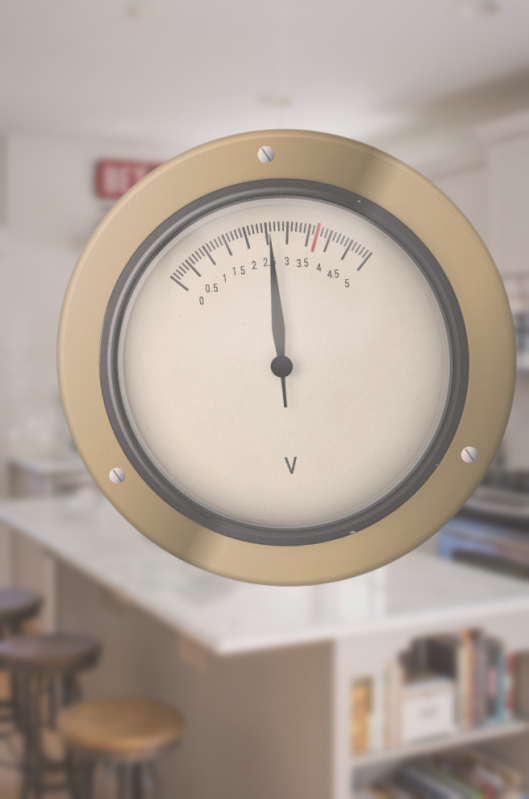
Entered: 2.6,V
